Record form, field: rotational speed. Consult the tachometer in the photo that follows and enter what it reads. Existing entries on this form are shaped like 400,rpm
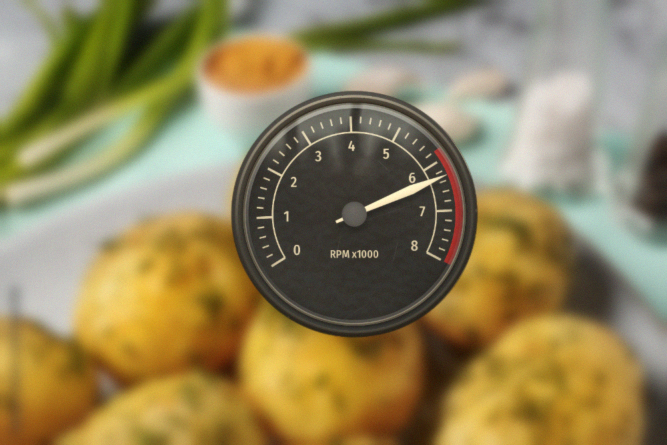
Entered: 6300,rpm
